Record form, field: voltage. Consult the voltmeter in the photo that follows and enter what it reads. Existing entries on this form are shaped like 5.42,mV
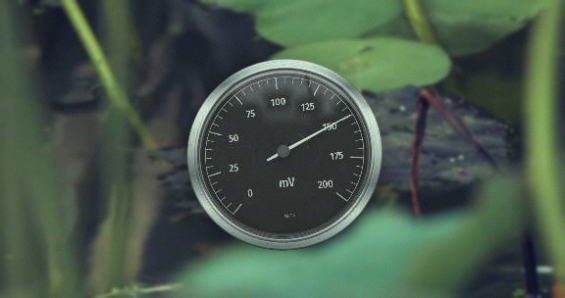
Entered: 150,mV
